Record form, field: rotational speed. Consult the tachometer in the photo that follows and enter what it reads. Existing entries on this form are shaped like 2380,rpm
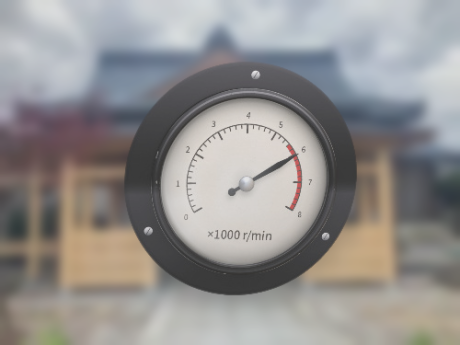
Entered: 6000,rpm
